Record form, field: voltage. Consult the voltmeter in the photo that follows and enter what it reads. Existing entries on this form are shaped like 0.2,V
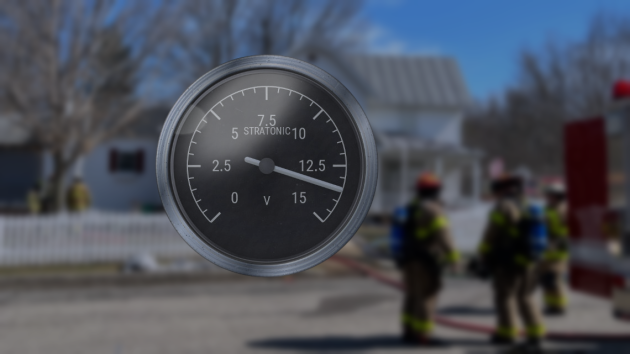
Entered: 13.5,V
